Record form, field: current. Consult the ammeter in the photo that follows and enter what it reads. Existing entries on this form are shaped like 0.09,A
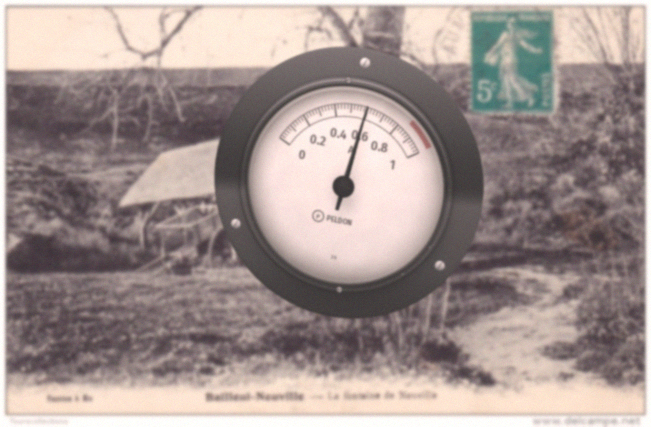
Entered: 0.6,A
